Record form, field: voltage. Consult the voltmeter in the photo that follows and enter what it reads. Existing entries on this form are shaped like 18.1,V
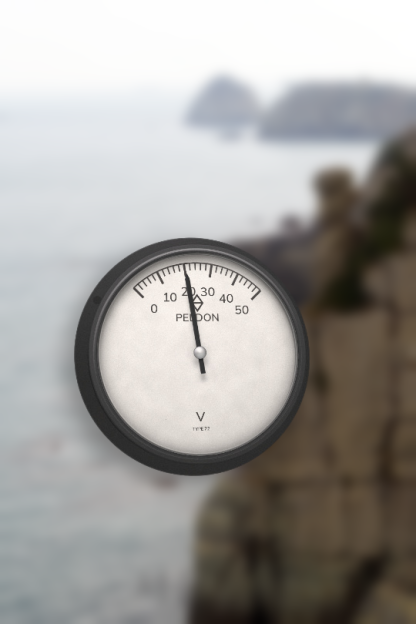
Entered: 20,V
